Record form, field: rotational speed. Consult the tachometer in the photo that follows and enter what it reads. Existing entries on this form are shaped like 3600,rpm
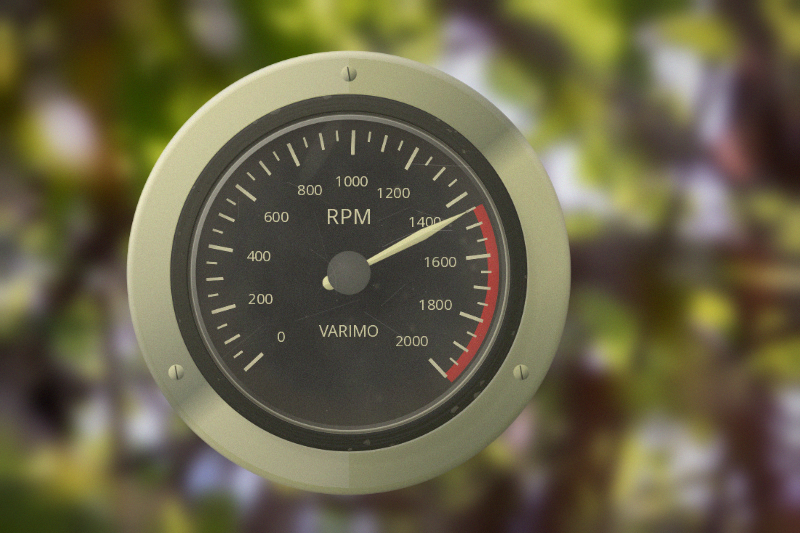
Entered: 1450,rpm
